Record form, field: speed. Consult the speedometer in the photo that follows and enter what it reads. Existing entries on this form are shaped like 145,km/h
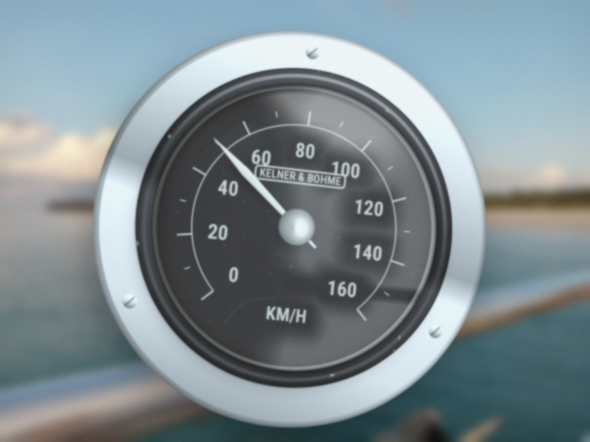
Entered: 50,km/h
